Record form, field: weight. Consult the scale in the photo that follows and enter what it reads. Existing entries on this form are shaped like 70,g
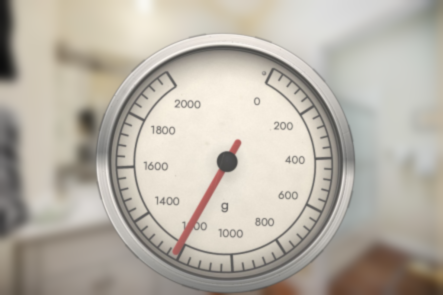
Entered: 1220,g
